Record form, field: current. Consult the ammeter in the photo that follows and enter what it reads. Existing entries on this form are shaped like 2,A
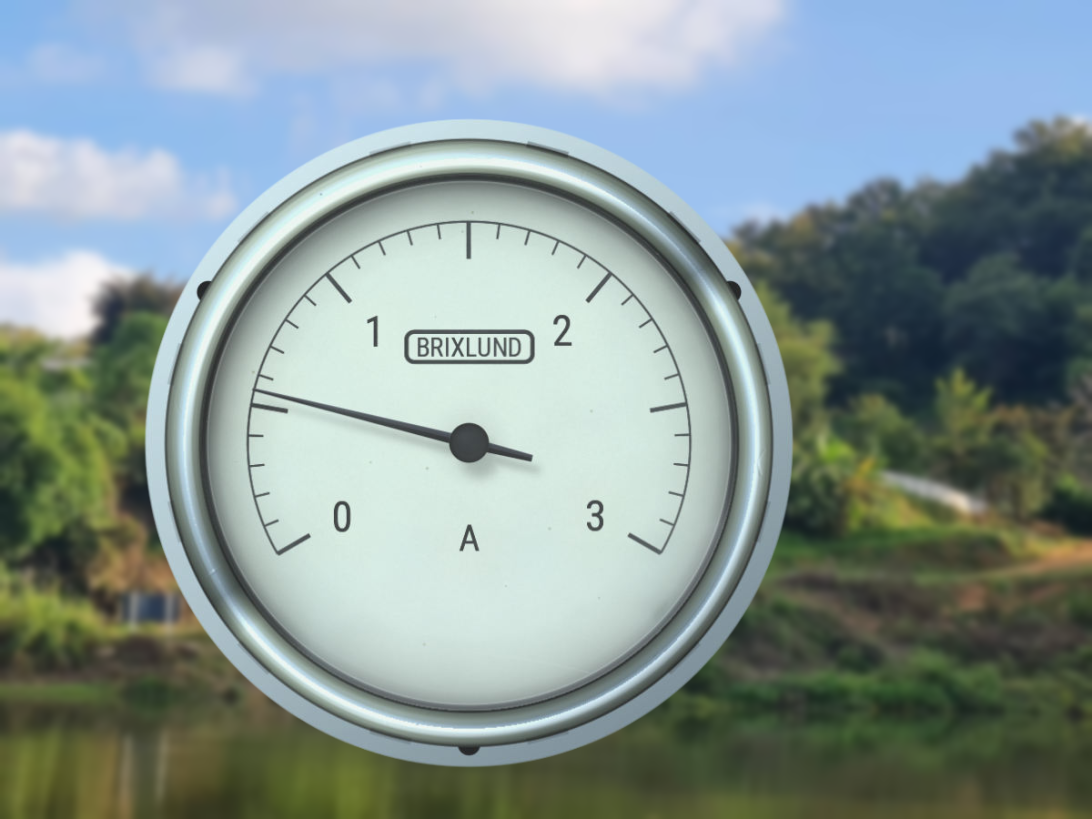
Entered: 0.55,A
